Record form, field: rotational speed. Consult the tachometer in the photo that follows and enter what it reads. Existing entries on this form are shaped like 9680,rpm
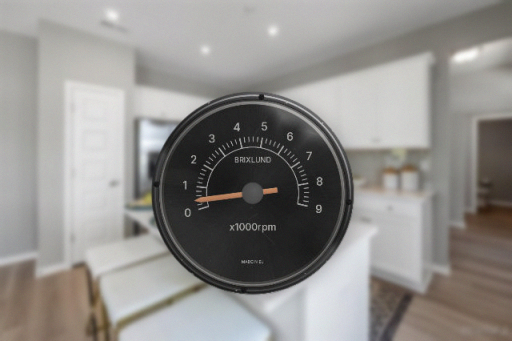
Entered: 400,rpm
